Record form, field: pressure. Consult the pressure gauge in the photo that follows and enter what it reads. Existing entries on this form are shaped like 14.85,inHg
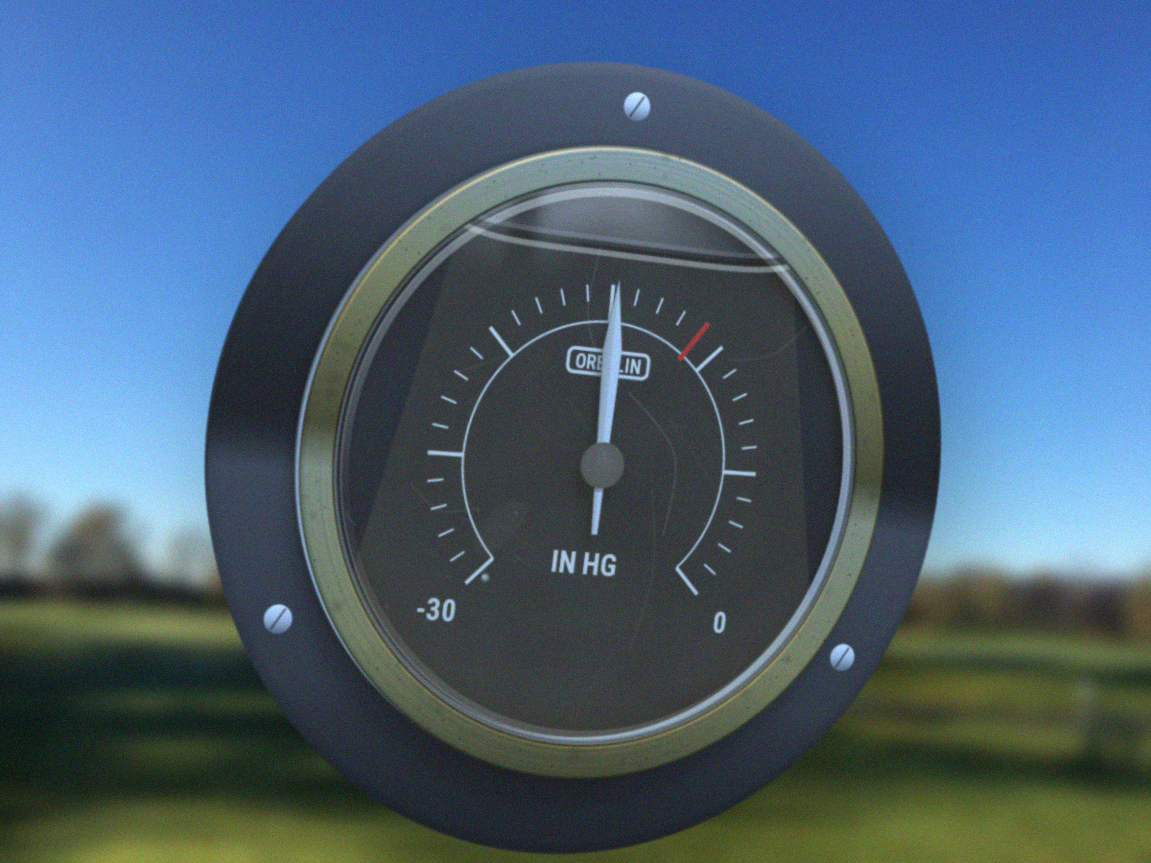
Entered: -15,inHg
